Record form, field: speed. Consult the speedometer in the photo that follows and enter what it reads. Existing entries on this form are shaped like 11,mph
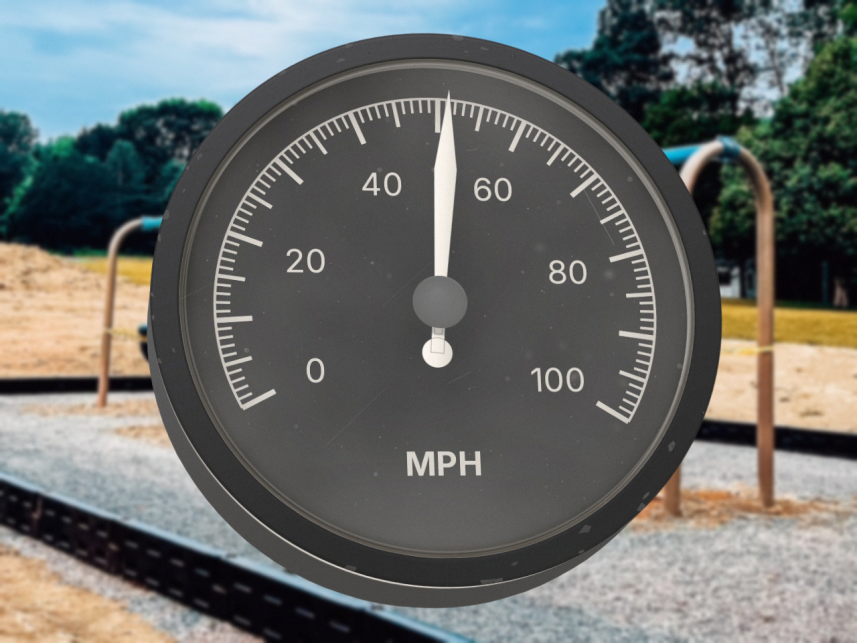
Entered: 51,mph
